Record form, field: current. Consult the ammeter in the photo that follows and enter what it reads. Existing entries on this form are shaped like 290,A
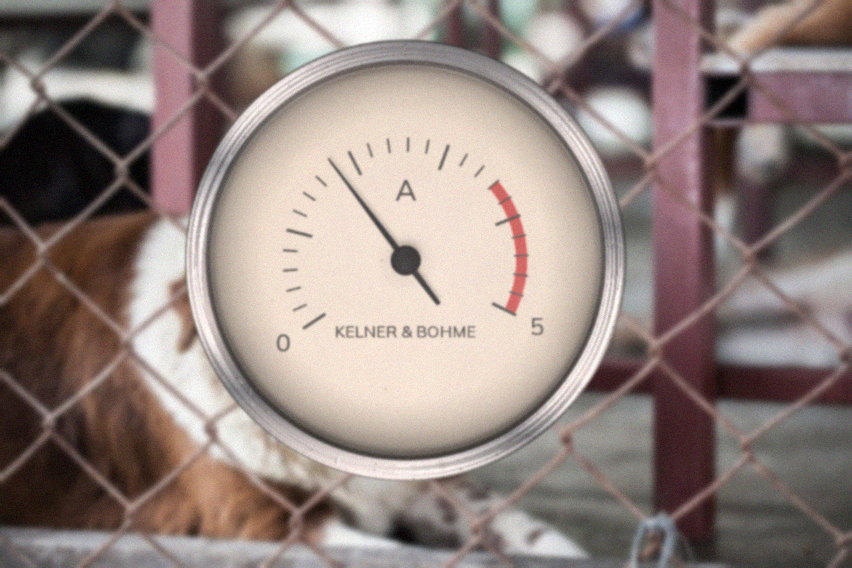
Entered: 1.8,A
